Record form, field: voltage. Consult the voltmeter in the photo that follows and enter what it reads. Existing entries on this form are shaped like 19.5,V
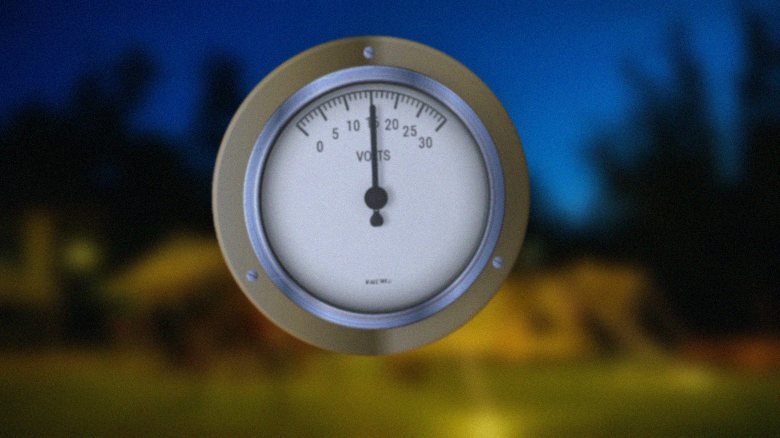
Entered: 15,V
